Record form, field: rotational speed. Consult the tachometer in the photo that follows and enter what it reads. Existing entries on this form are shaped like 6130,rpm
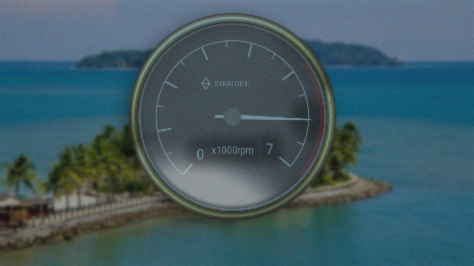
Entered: 6000,rpm
